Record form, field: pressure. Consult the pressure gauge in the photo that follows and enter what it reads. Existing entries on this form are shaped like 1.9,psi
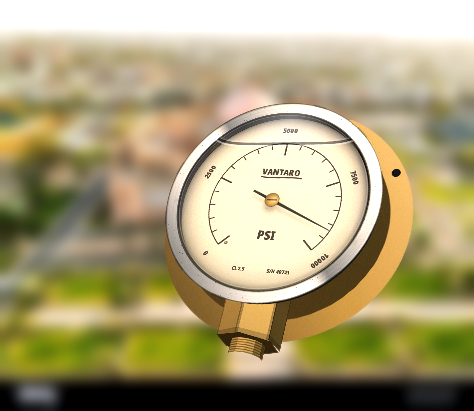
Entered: 9250,psi
